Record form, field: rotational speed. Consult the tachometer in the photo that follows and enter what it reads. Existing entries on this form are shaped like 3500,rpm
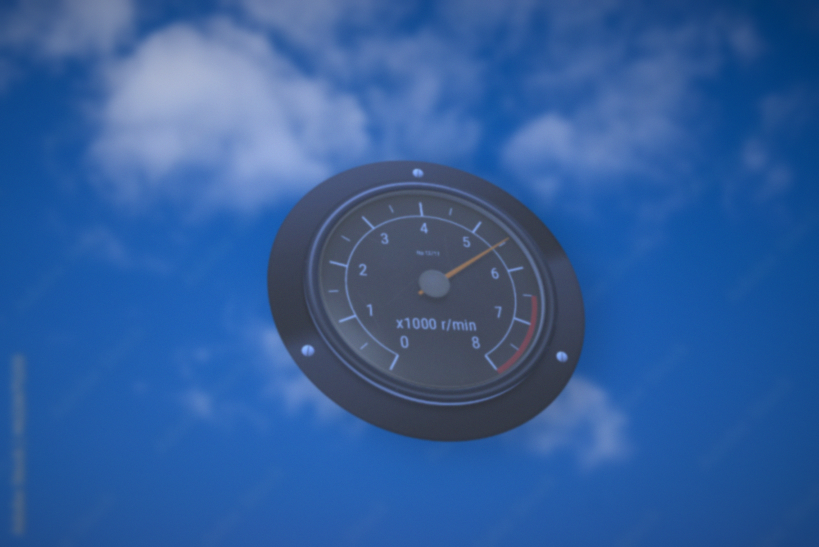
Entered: 5500,rpm
